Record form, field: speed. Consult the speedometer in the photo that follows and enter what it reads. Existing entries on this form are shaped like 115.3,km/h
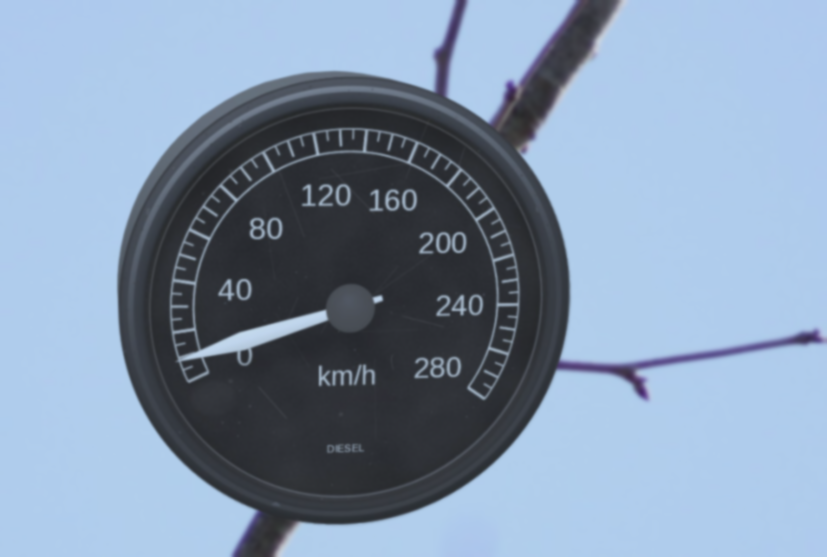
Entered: 10,km/h
